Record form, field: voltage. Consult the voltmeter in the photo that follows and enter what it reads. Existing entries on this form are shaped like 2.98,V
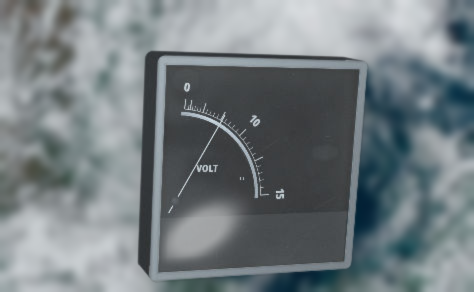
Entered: 7.5,V
